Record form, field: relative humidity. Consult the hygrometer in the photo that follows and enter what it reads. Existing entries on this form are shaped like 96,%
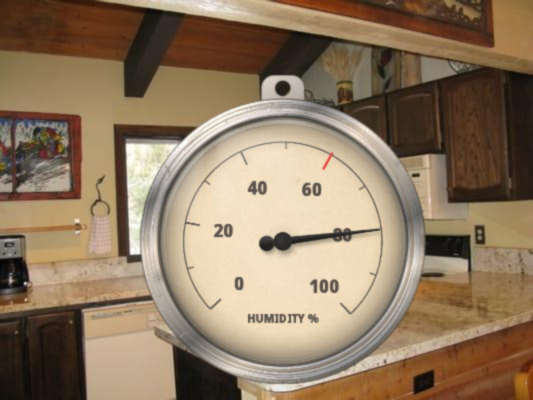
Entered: 80,%
